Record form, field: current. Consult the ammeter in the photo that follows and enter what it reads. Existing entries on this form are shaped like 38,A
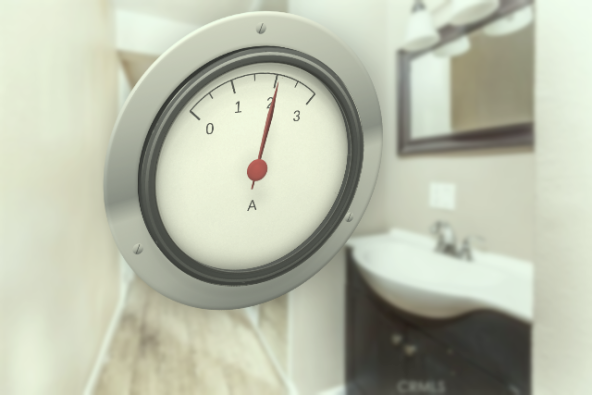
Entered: 2,A
